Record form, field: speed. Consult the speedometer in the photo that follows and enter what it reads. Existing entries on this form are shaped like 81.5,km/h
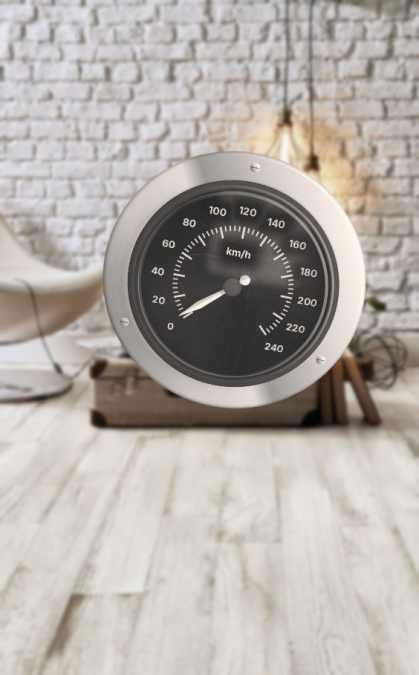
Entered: 4,km/h
